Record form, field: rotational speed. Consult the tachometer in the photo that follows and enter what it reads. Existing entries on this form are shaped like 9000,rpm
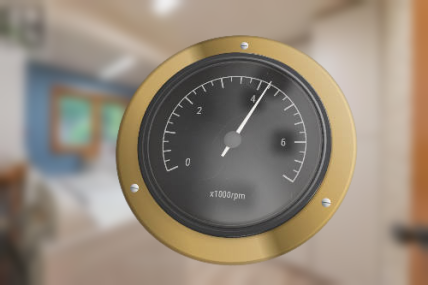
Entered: 4250,rpm
